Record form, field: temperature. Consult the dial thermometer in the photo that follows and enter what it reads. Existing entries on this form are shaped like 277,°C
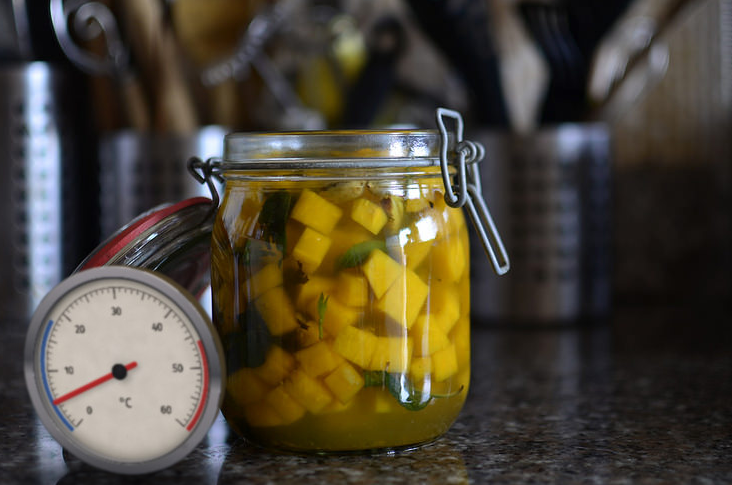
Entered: 5,°C
